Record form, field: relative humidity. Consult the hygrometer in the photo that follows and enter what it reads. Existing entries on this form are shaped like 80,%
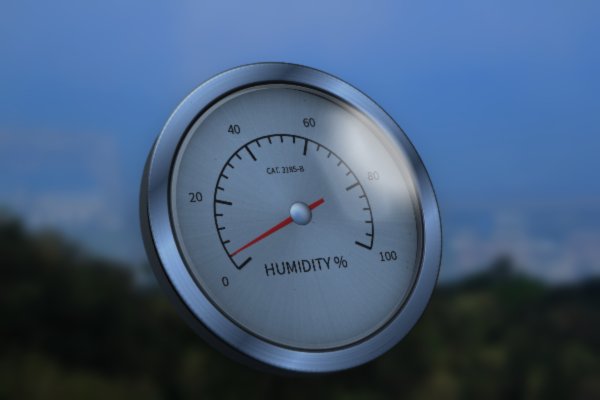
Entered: 4,%
